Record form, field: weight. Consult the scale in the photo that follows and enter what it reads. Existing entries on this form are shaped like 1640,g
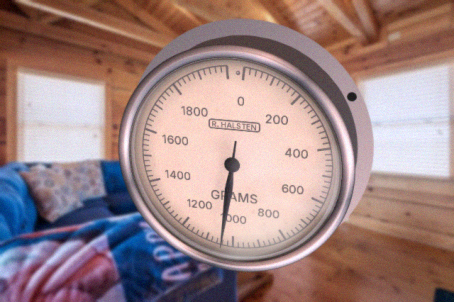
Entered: 1040,g
